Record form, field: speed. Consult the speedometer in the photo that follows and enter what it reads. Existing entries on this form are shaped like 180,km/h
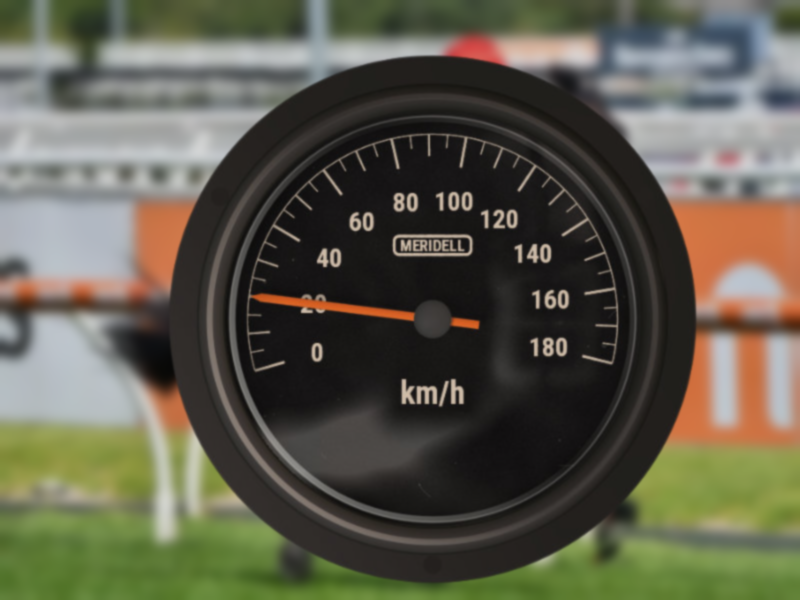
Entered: 20,km/h
